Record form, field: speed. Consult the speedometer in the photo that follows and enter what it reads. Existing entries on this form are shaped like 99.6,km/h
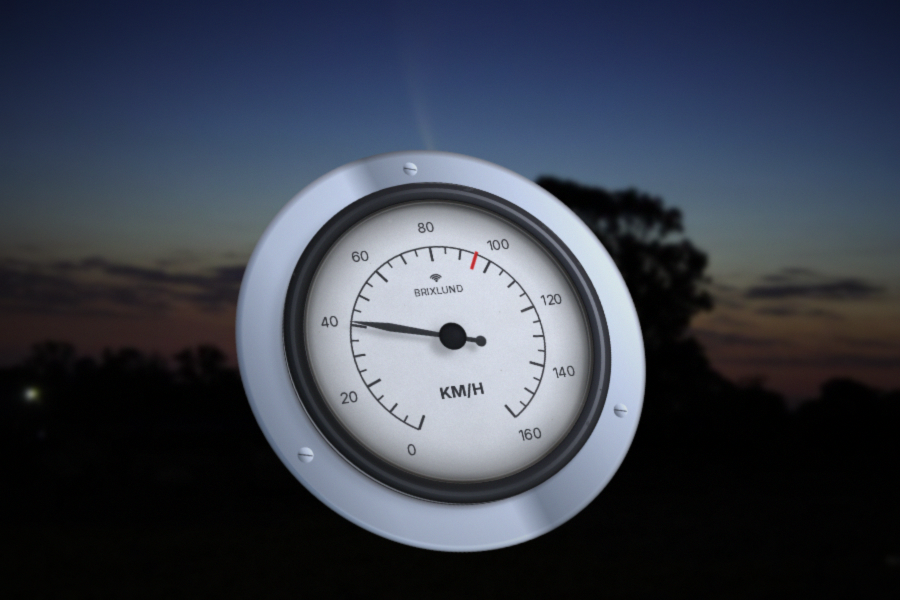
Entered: 40,km/h
